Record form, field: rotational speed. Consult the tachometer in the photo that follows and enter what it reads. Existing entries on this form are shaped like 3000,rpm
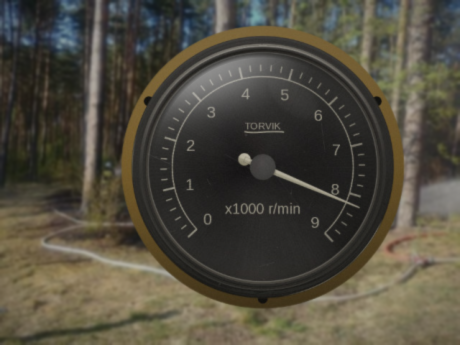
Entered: 8200,rpm
